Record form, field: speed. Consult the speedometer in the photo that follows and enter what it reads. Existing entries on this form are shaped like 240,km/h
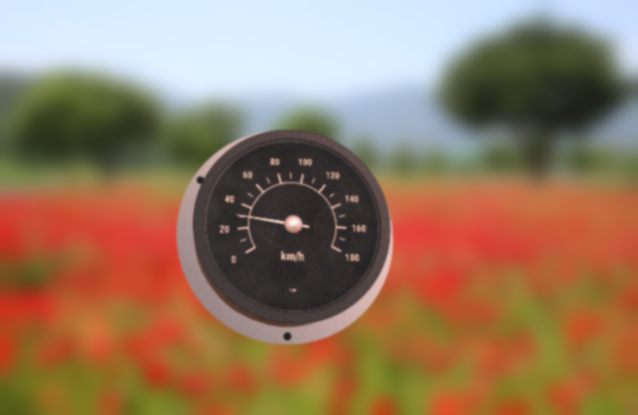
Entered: 30,km/h
